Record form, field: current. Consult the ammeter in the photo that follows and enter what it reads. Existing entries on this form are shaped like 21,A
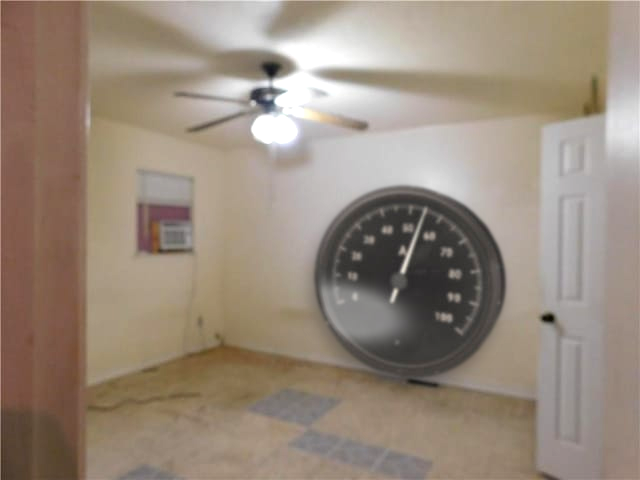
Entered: 55,A
